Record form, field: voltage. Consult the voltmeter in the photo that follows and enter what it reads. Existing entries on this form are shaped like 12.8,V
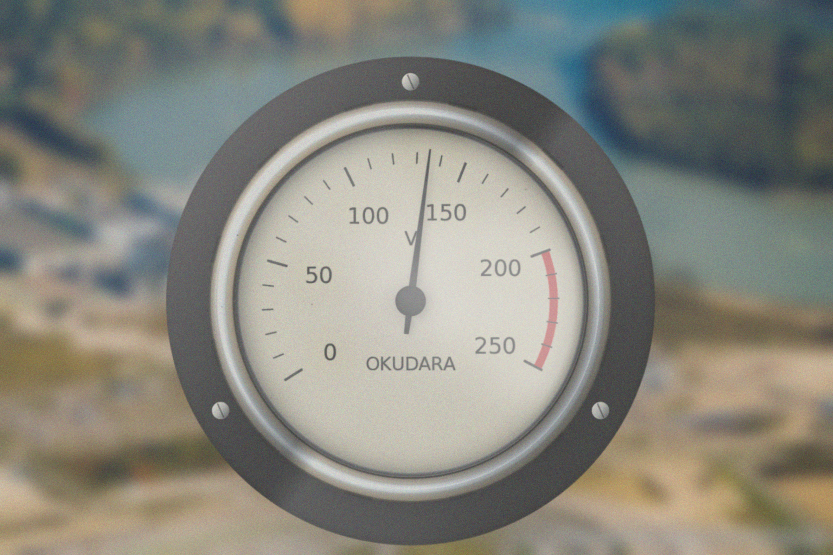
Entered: 135,V
